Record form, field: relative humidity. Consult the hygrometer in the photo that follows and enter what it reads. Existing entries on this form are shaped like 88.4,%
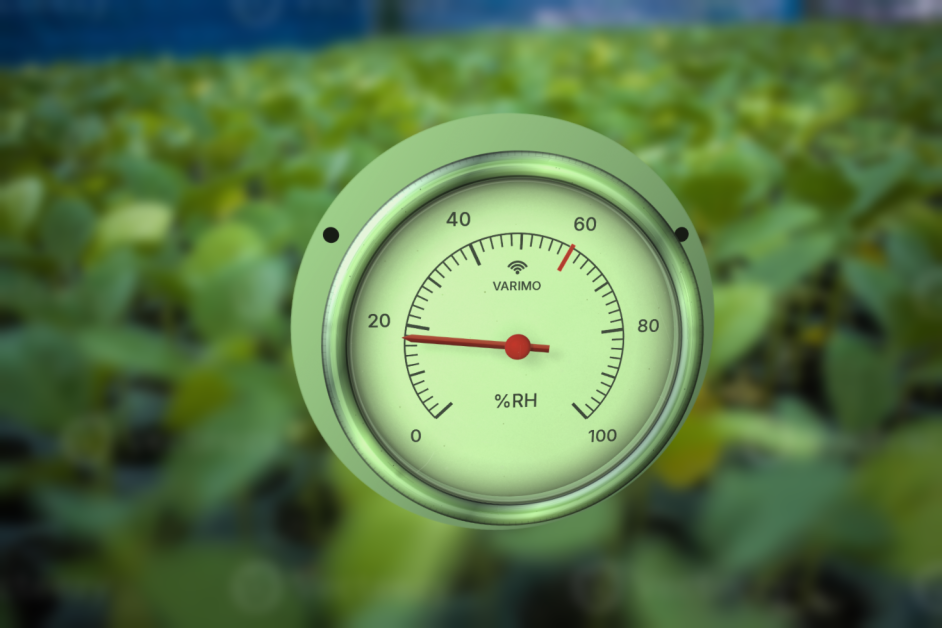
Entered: 18,%
